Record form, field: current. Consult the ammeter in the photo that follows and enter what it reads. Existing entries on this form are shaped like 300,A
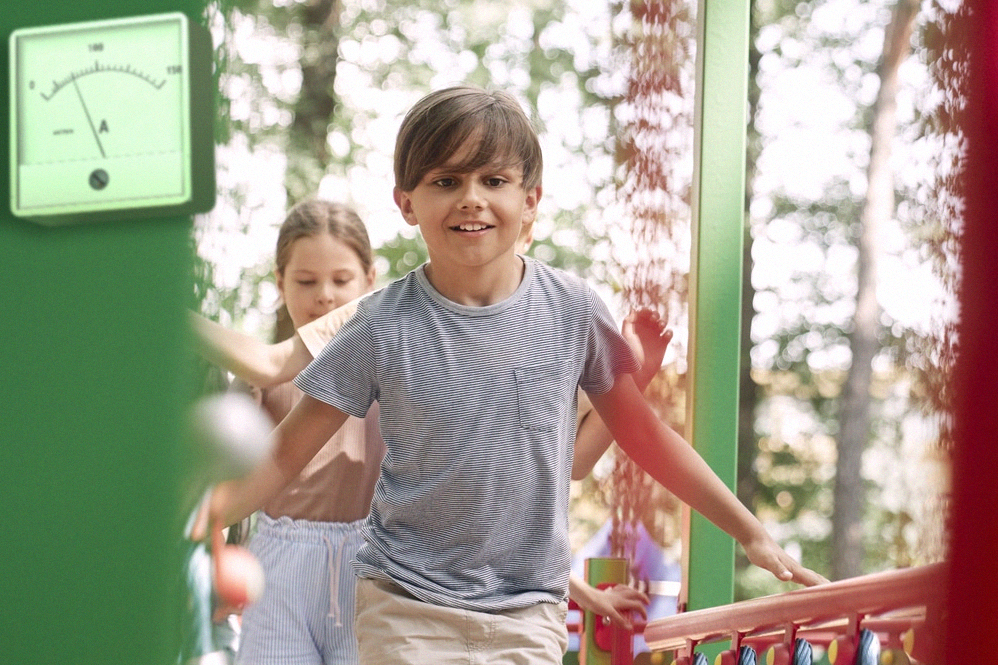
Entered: 75,A
